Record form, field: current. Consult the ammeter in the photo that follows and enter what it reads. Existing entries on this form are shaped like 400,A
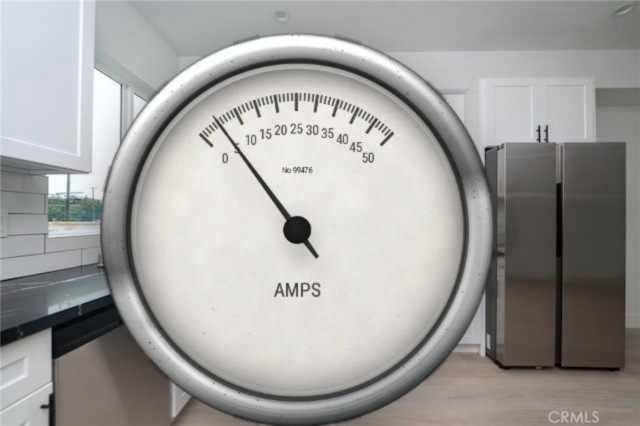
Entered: 5,A
